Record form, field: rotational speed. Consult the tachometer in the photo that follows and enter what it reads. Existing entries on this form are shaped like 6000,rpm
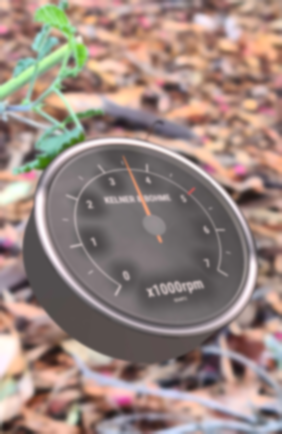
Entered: 3500,rpm
